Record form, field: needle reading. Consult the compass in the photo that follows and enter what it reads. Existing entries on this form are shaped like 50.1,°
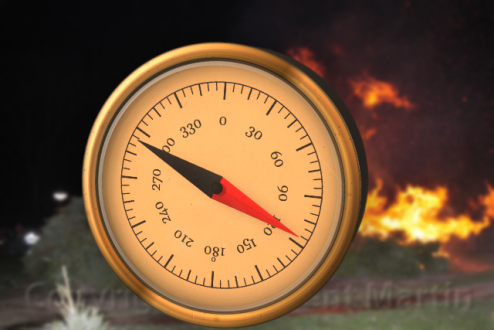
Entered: 115,°
